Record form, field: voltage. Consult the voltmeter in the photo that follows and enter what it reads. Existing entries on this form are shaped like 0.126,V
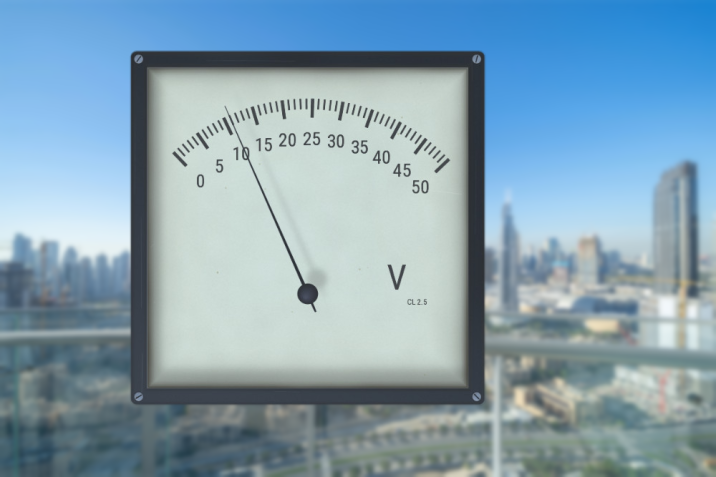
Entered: 11,V
